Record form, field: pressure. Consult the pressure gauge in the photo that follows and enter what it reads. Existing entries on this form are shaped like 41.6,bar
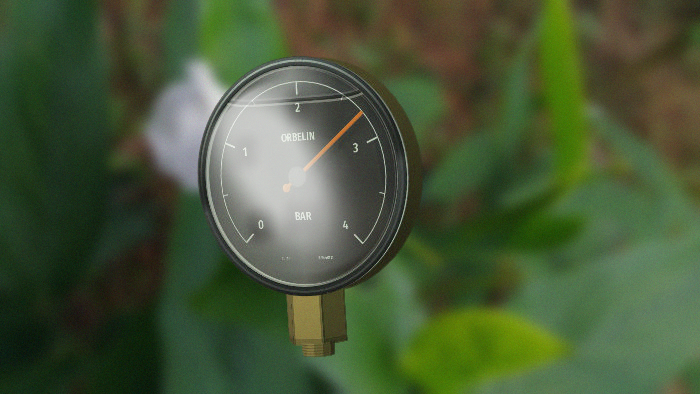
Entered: 2.75,bar
